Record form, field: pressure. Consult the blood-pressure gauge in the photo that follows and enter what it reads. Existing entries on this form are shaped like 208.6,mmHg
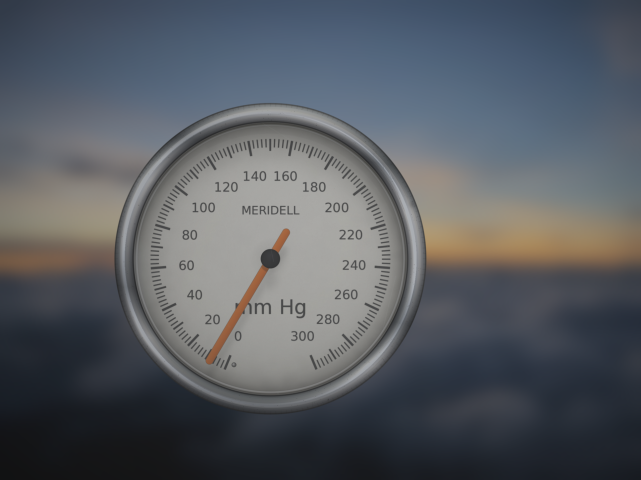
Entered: 8,mmHg
